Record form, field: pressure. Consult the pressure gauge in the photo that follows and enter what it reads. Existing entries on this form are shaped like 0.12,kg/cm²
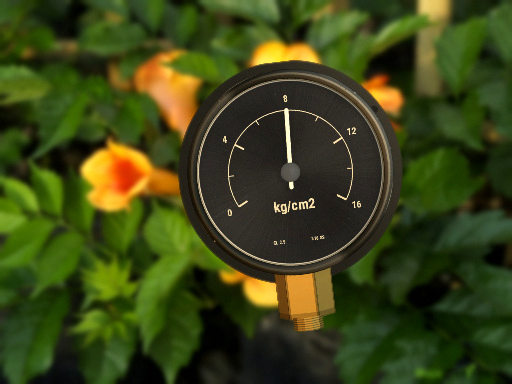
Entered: 8,kg/cm²
